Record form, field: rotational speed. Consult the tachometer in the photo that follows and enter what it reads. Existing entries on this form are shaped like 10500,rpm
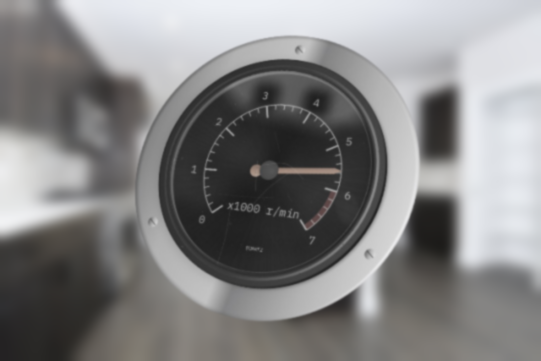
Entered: 5600,rpm
